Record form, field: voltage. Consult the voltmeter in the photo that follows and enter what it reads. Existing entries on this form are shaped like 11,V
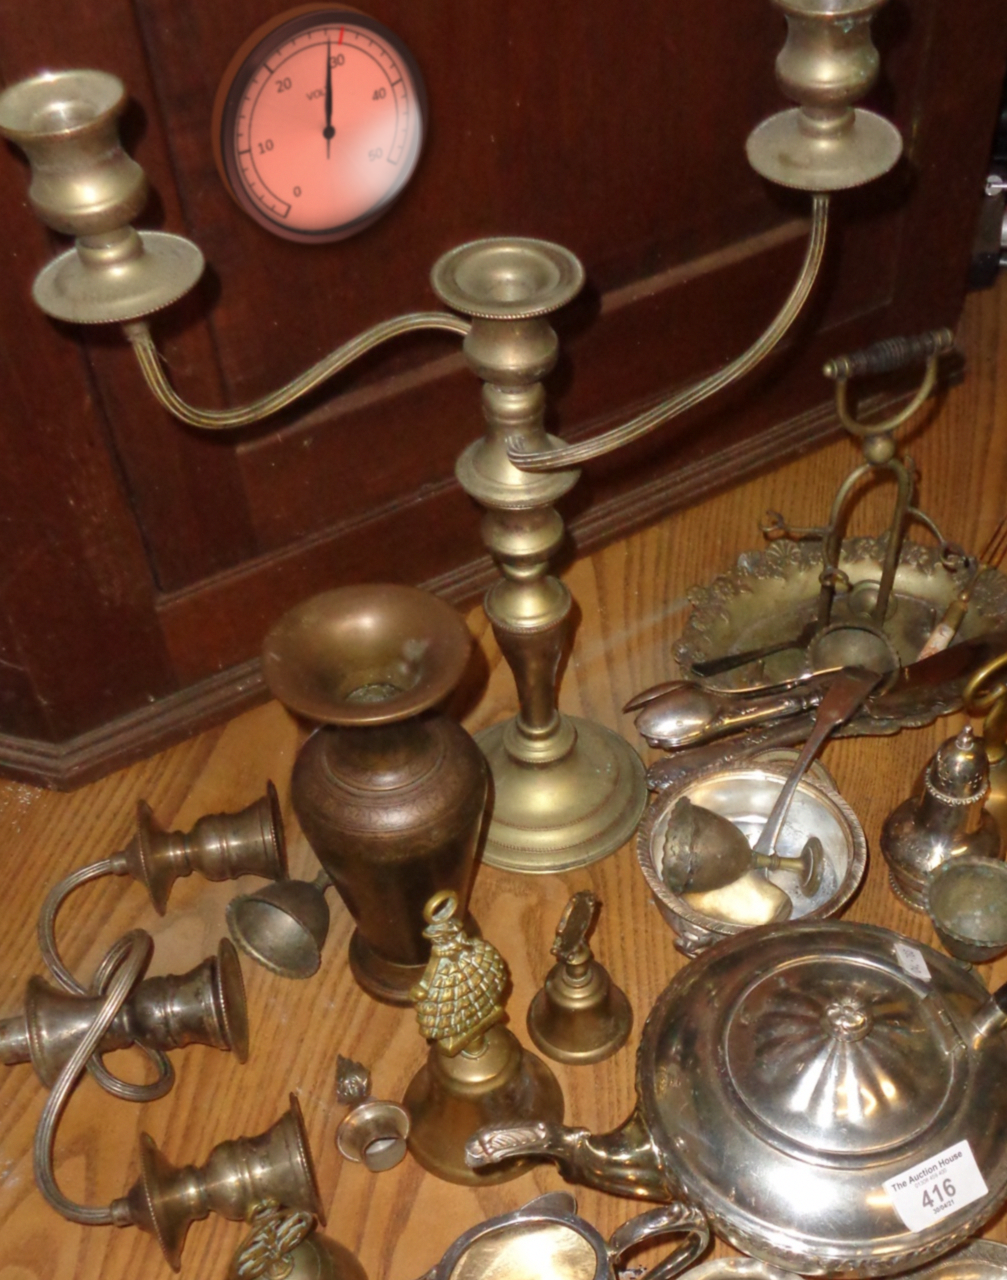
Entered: 28,V
